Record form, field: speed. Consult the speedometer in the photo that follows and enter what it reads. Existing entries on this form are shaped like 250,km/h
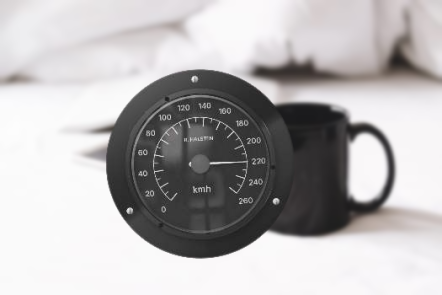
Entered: 220,km/h
